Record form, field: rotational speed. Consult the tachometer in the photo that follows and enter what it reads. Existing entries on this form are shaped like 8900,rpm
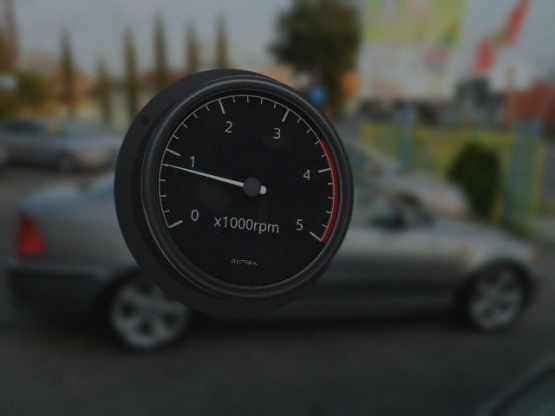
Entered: 800,rpm
